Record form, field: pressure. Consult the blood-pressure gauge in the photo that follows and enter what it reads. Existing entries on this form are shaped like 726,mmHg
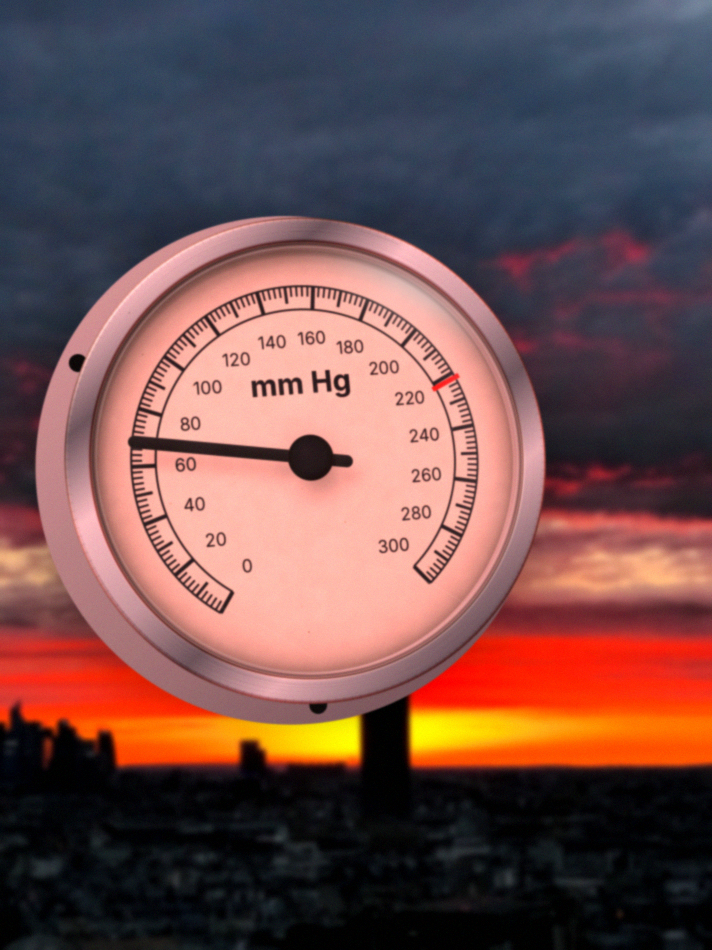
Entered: 68,mmHg
